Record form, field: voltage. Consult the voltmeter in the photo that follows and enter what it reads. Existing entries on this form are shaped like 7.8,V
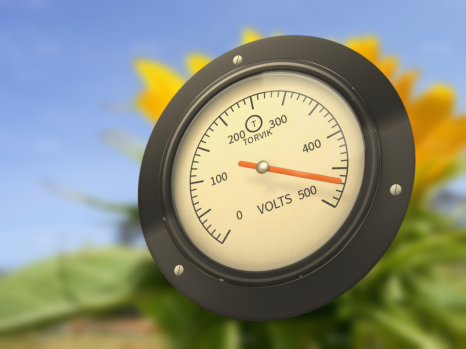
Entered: 470,V
